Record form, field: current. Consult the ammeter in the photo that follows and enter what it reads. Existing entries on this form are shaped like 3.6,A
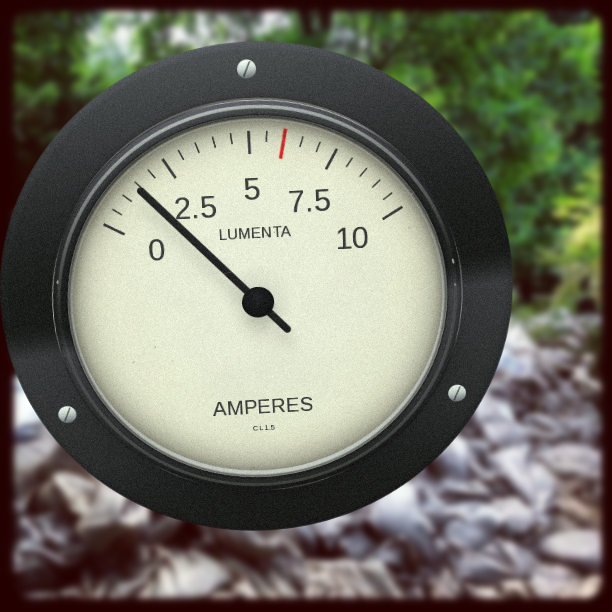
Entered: 1.5,A
